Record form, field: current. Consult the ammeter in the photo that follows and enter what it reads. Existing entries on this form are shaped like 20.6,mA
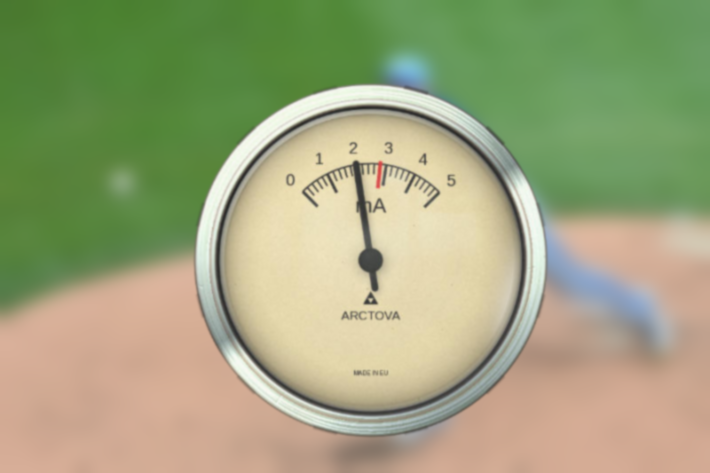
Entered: 2,mA
